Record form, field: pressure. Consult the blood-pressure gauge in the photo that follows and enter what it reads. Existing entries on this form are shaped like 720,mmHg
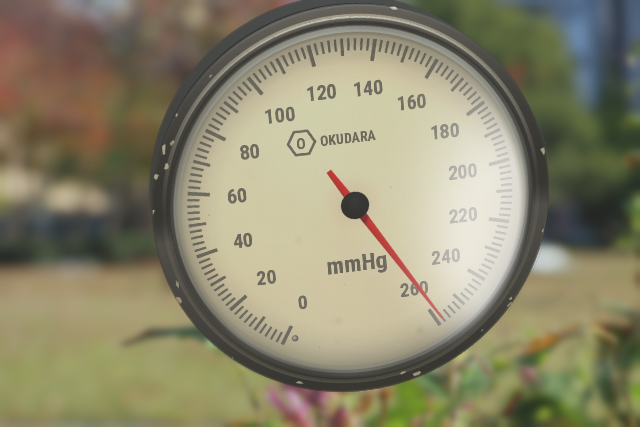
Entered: 258,mmHg
